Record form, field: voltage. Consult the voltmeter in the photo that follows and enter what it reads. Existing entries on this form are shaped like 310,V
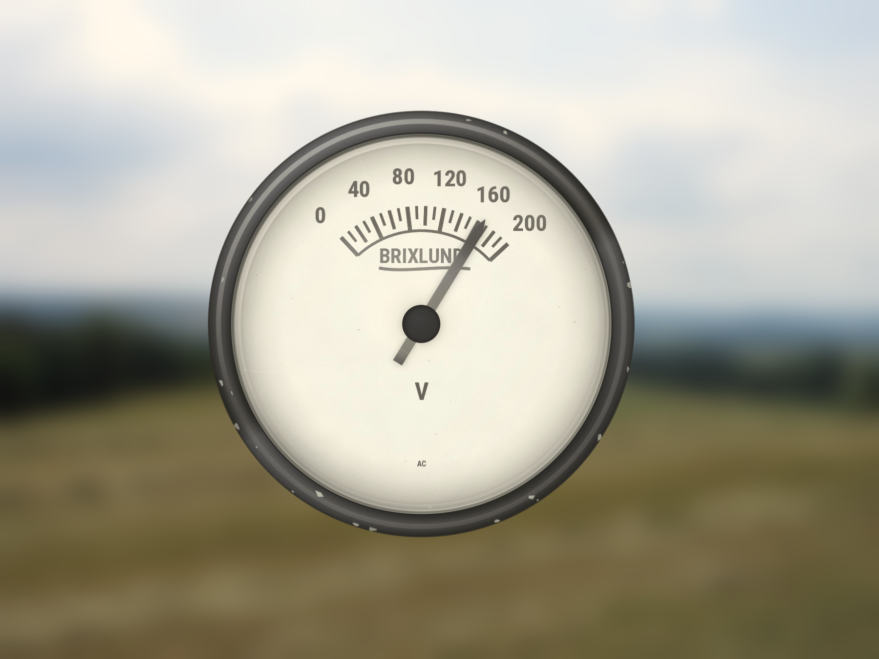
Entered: 165,V
